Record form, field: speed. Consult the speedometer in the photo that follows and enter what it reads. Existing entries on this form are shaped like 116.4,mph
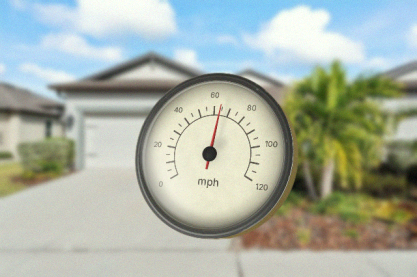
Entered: 65,mph
